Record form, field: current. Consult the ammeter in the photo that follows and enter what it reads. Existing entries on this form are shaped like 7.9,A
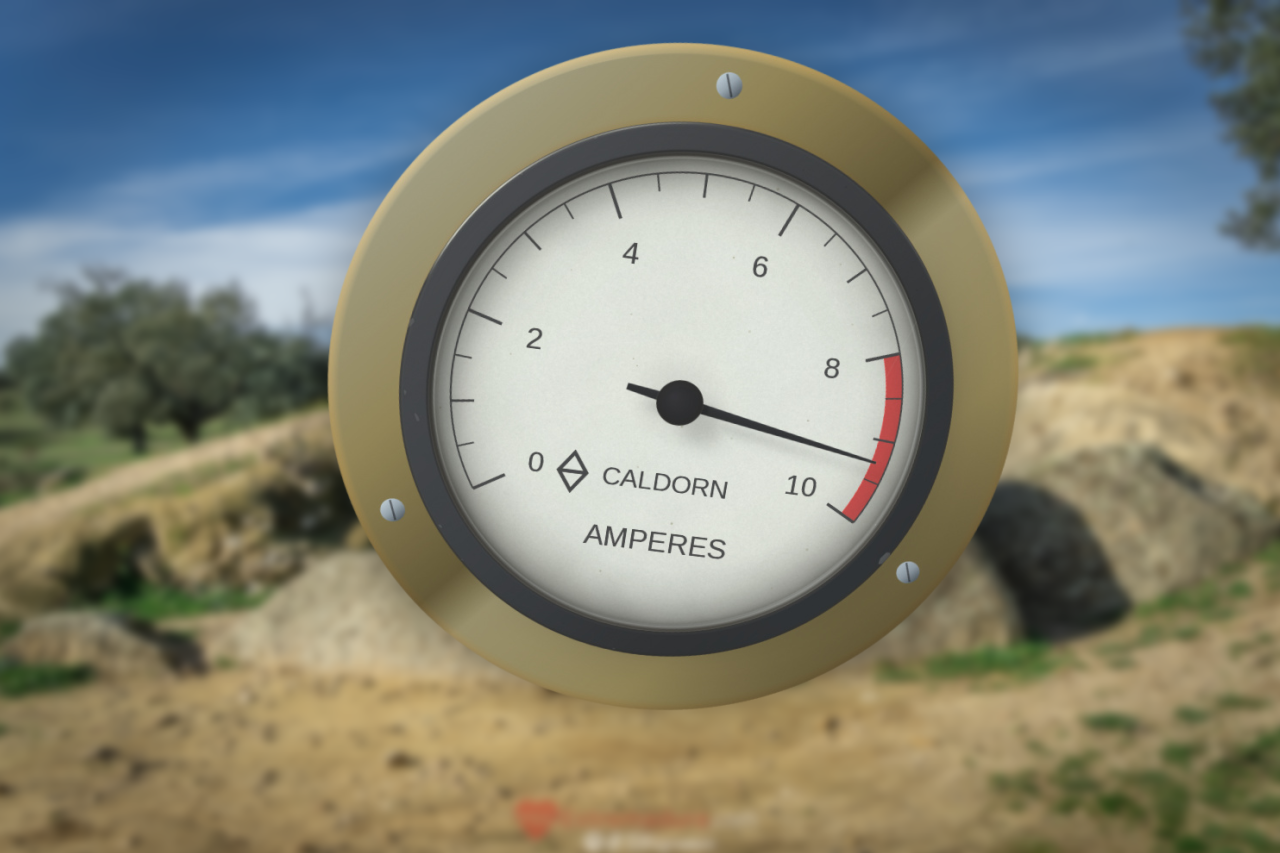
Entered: 9.25,A
